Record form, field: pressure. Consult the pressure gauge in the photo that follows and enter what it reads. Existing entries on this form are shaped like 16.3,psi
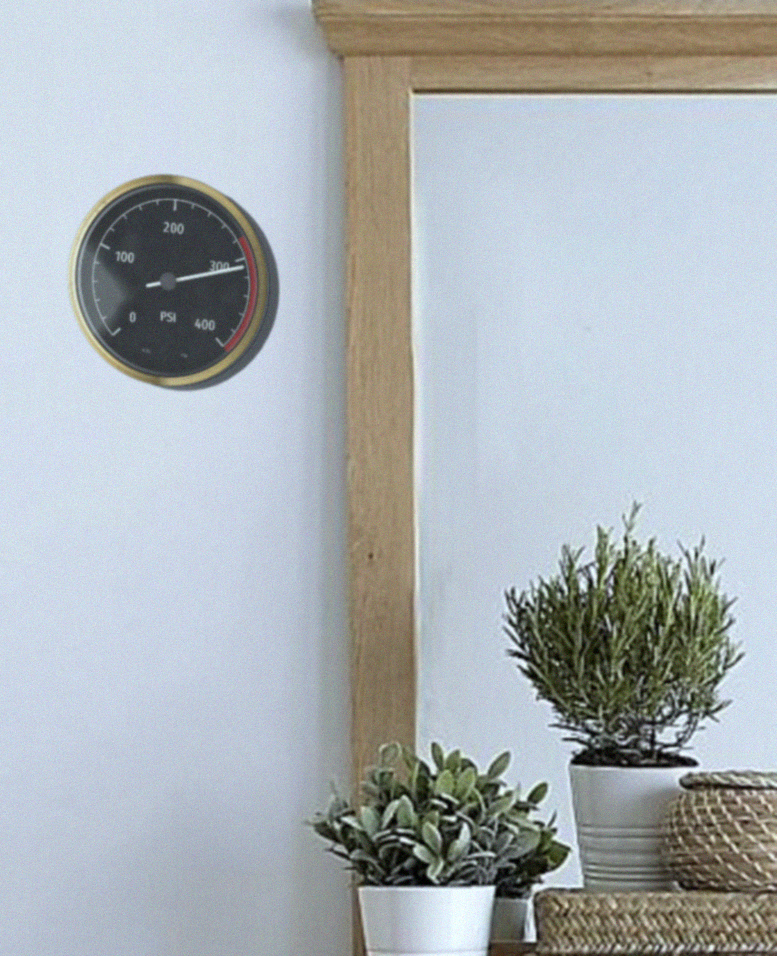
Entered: 310,psi
